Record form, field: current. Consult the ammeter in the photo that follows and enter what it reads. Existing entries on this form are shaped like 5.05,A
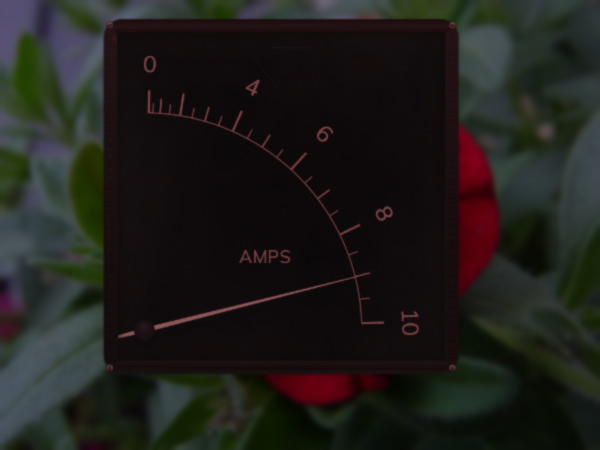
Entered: 9,A
